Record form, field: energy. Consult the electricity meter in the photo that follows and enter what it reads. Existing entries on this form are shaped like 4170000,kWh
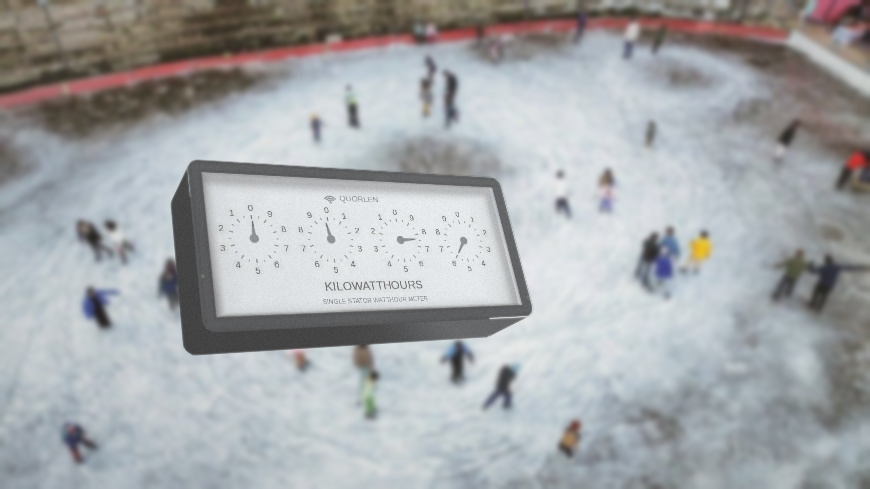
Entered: 9976,kWh
